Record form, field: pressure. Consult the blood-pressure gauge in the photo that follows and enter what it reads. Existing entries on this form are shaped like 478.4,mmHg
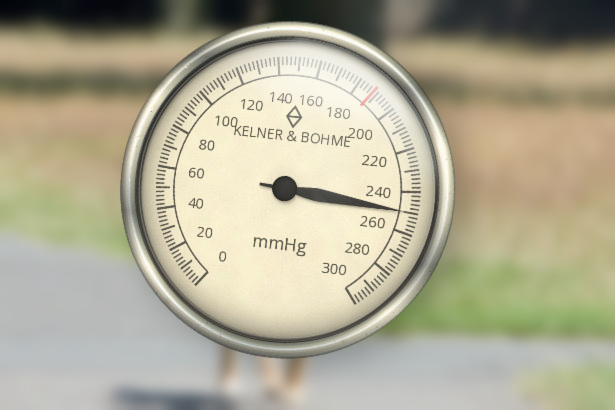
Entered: 250,mmHg
